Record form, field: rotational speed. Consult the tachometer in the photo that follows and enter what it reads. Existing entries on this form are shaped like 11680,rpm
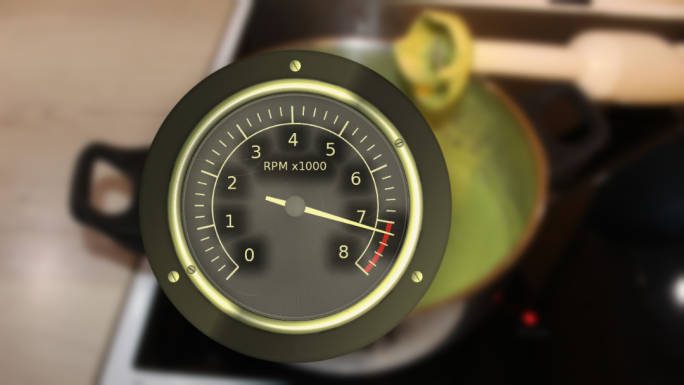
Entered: 7200,rpm
